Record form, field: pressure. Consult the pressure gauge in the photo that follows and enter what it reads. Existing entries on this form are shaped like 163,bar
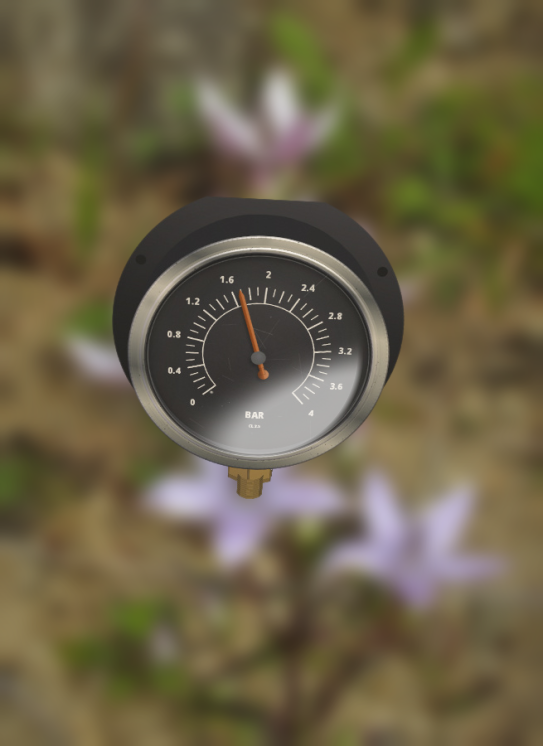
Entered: 1.7,bar
